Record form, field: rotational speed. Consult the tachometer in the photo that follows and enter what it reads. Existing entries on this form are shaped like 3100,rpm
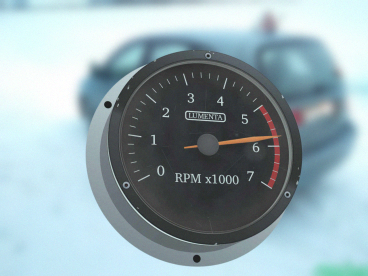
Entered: 5800,rpm
